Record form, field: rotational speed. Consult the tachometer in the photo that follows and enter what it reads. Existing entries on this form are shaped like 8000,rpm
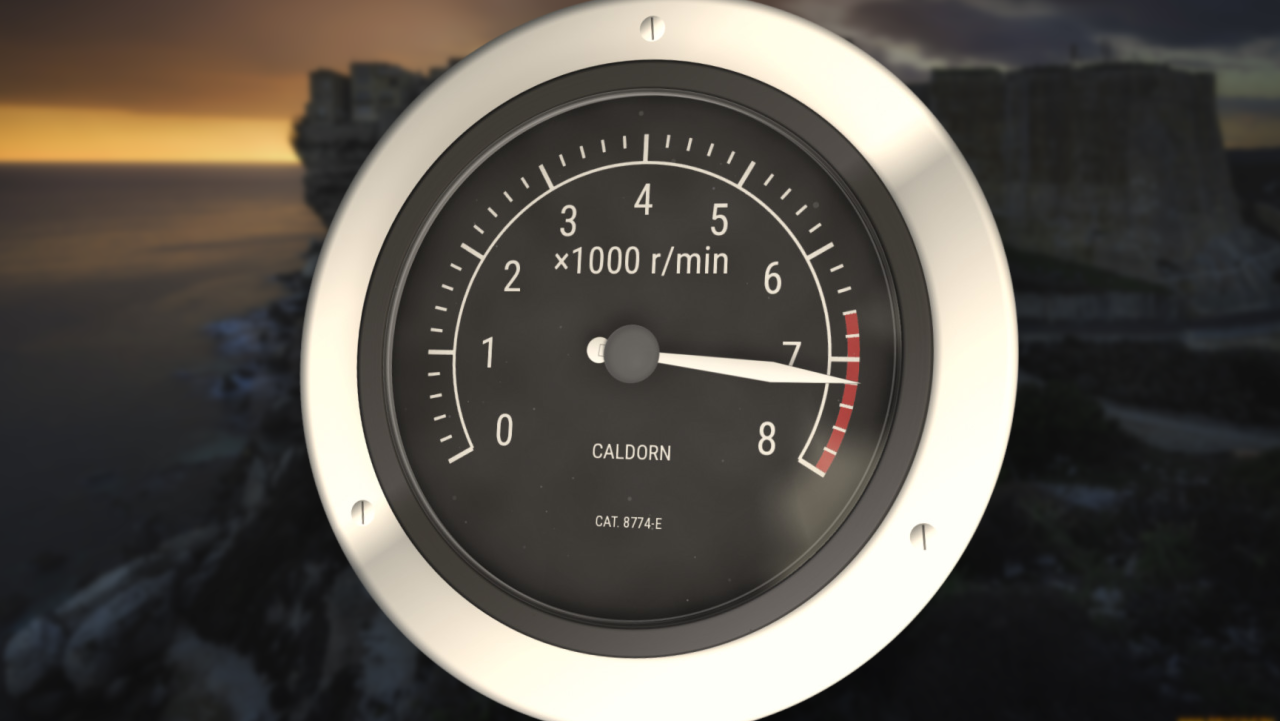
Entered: 7200,rpm
